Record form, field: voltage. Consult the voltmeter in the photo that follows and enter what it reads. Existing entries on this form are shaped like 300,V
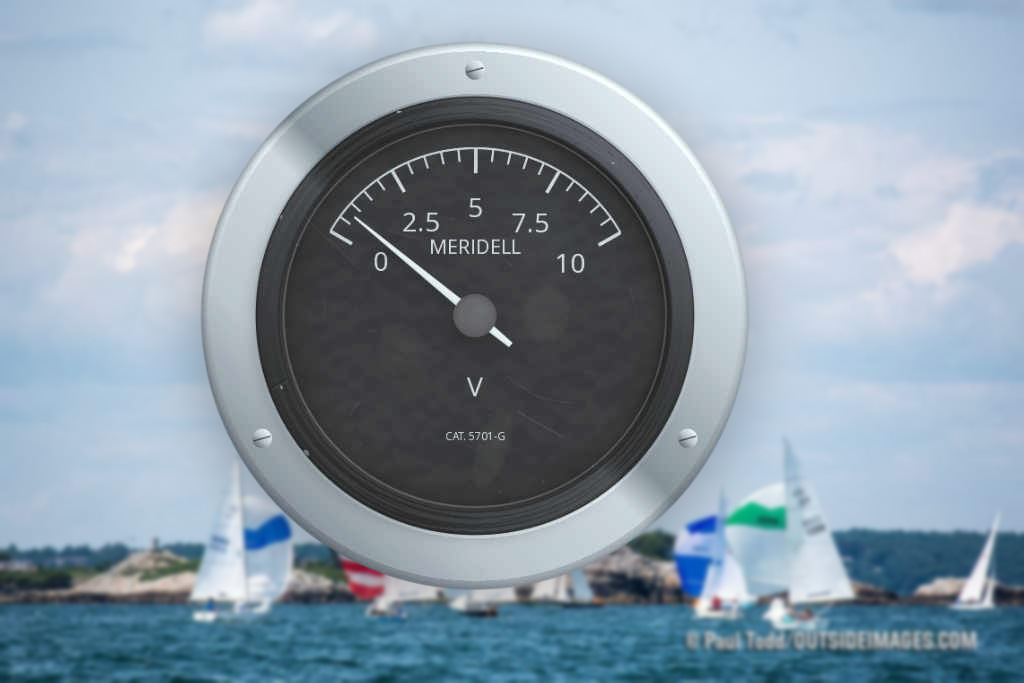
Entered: 0.75,V
